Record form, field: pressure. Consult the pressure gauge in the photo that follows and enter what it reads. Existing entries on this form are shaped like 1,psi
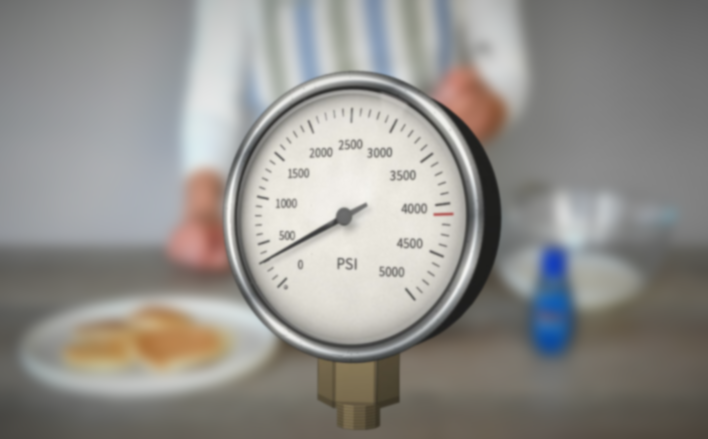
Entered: 300,psi
